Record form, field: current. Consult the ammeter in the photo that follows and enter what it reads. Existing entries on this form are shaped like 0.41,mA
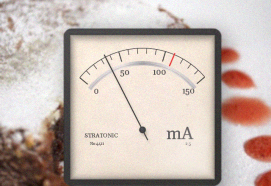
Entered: 35,mA
